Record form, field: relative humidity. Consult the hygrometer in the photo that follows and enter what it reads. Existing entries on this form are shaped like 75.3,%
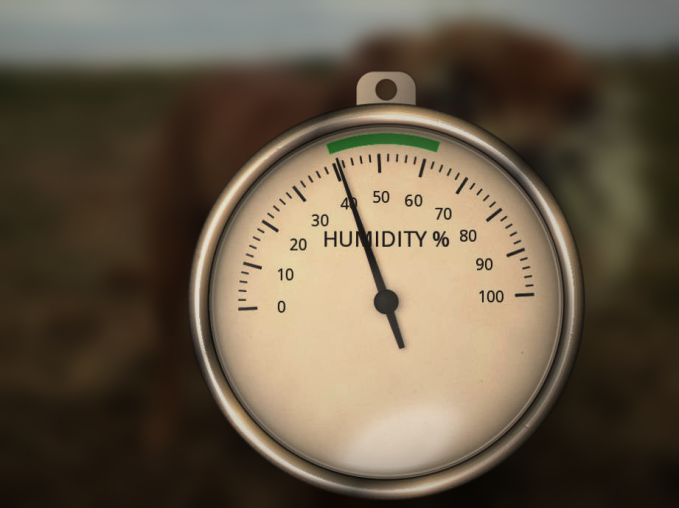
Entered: 41,%
